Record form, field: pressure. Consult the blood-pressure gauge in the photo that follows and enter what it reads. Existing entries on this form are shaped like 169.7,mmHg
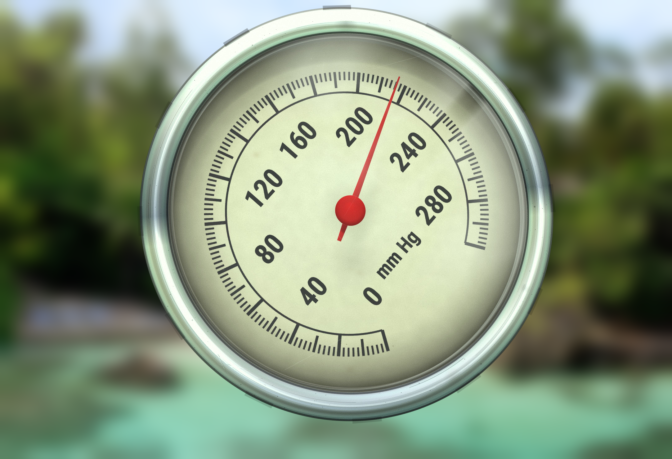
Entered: 216,mmHg
